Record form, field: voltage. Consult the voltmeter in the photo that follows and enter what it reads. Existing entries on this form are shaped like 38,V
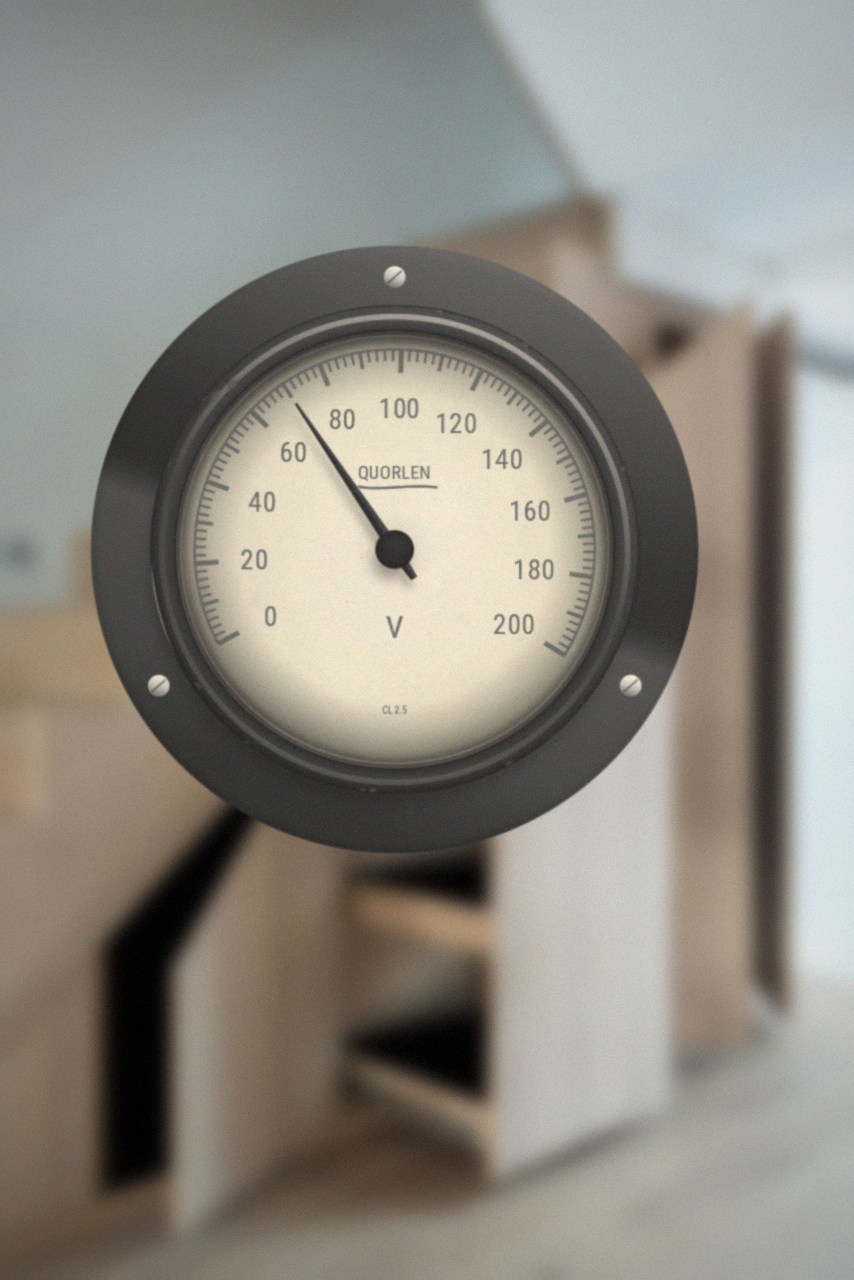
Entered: 70,V
